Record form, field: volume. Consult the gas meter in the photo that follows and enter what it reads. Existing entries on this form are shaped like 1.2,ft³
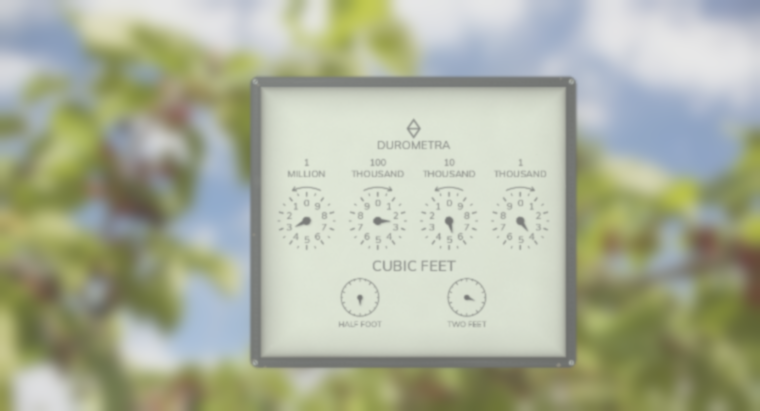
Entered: 325400,ft³
